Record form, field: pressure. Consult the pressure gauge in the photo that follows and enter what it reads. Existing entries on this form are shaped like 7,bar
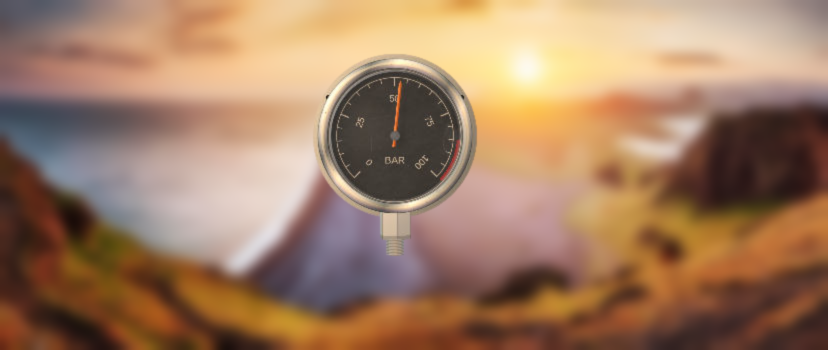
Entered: 52.5,bar
